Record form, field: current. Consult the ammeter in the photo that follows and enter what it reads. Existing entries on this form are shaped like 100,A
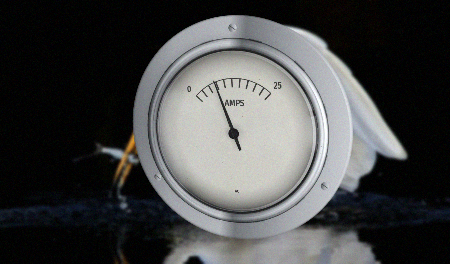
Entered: 7.5,A
